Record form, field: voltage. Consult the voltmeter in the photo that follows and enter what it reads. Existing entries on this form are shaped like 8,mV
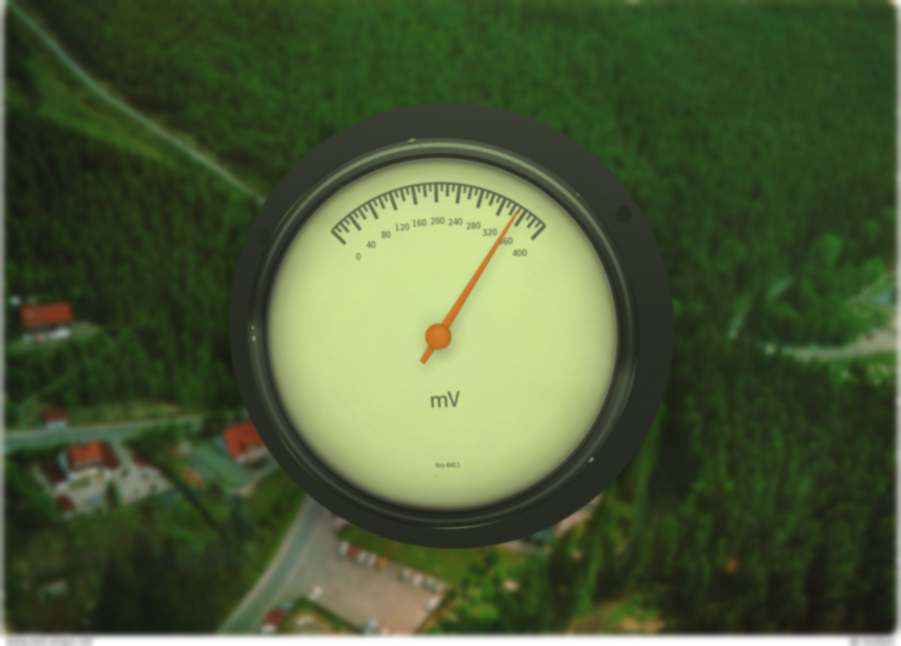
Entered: 350,mV
